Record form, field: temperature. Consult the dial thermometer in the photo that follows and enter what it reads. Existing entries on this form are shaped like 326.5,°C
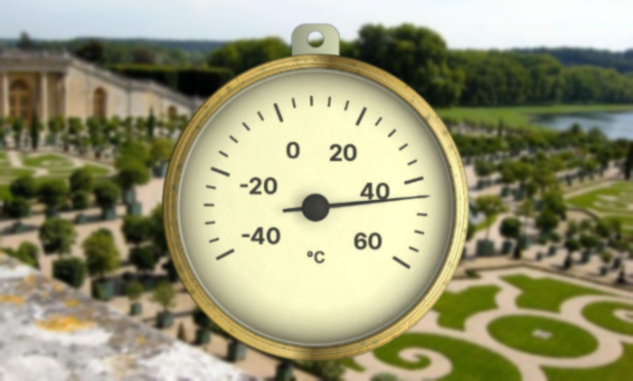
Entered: 44,°C
